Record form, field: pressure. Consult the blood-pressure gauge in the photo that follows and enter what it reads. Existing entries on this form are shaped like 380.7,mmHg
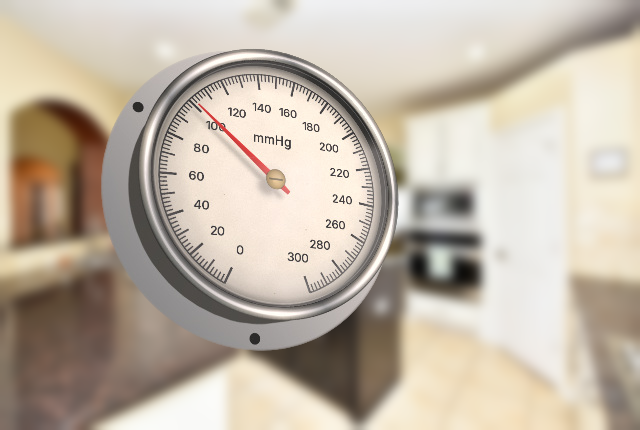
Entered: 100,mmHg
